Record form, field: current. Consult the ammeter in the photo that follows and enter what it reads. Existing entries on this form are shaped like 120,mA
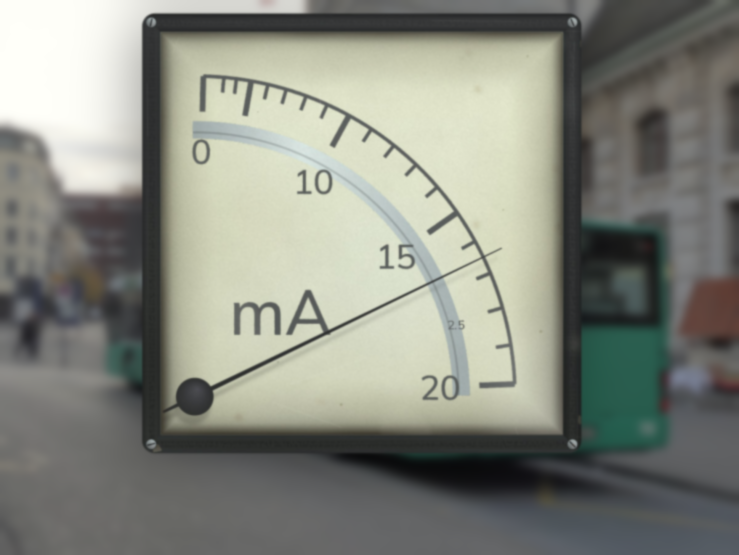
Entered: 16.5,mA
